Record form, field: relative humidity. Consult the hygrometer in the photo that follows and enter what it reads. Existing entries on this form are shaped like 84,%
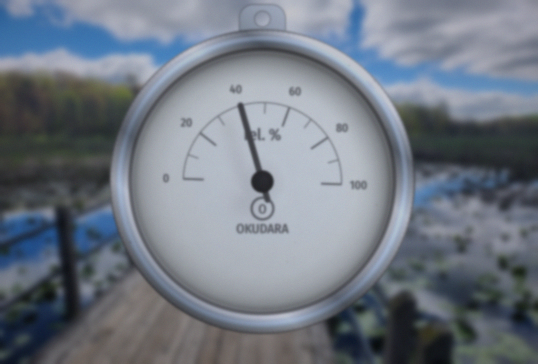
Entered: 40,%
